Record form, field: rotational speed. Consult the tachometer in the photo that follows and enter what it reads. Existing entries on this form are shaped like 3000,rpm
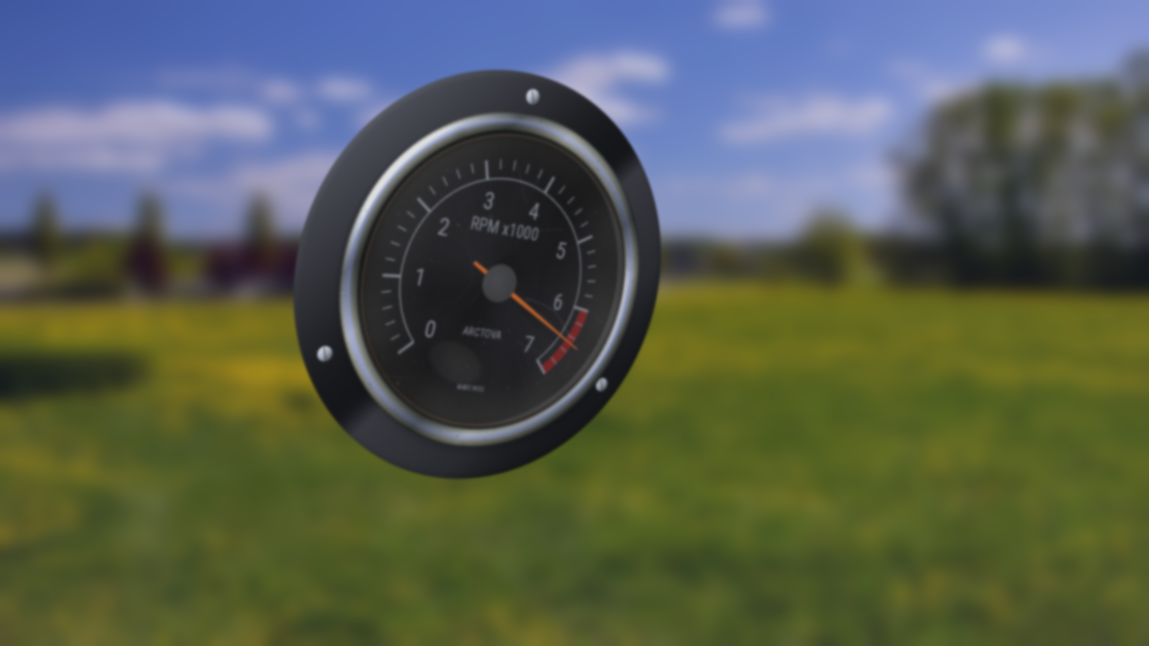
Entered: 6500,rpm
